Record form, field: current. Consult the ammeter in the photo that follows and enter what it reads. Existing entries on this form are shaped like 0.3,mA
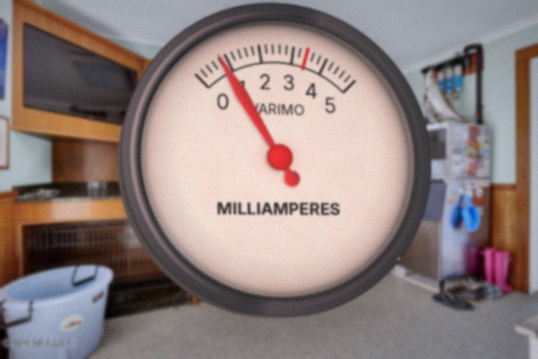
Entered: 0.8,mA
